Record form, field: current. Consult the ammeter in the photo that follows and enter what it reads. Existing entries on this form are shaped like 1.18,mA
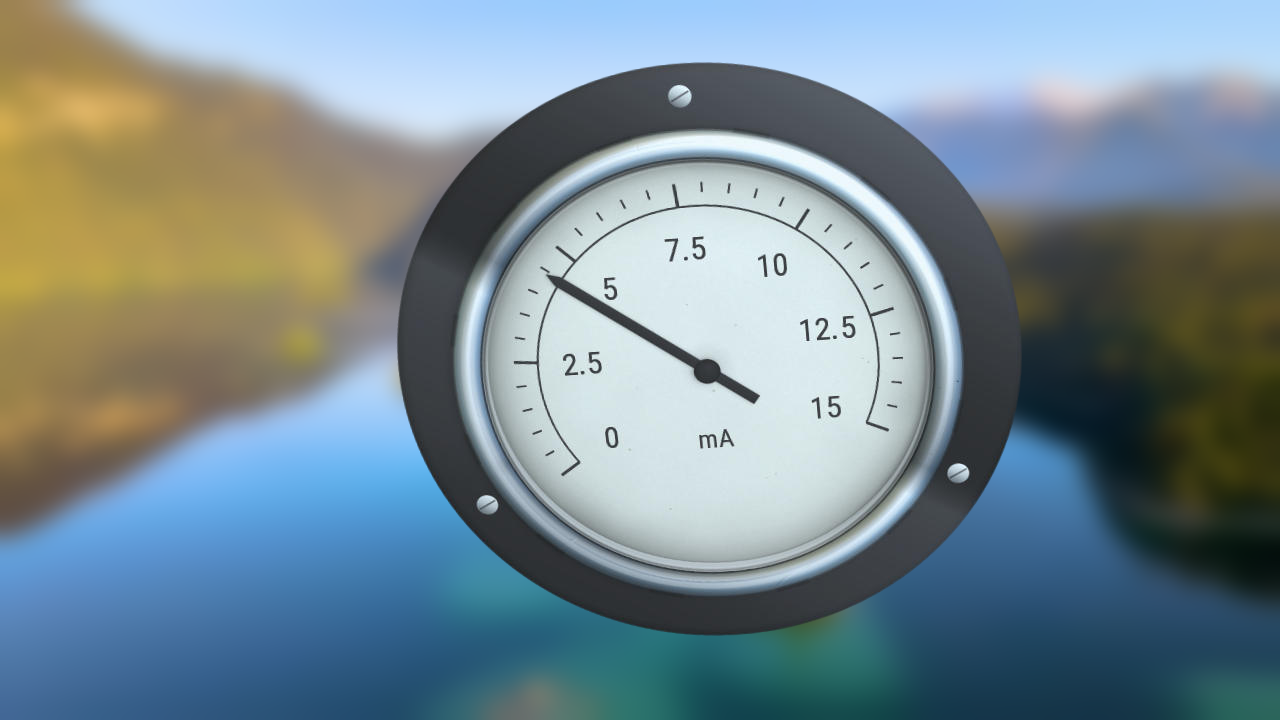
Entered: 4.5,mA
